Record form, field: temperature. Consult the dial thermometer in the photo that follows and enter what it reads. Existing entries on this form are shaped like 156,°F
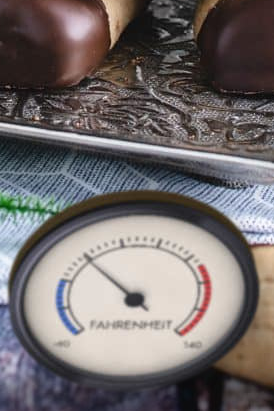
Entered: 20,°F
